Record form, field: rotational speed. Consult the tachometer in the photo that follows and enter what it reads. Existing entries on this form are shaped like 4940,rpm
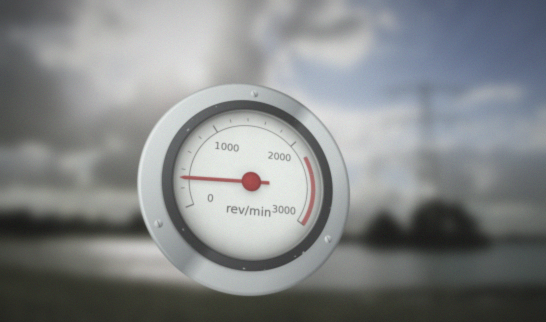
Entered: 300,rpm
